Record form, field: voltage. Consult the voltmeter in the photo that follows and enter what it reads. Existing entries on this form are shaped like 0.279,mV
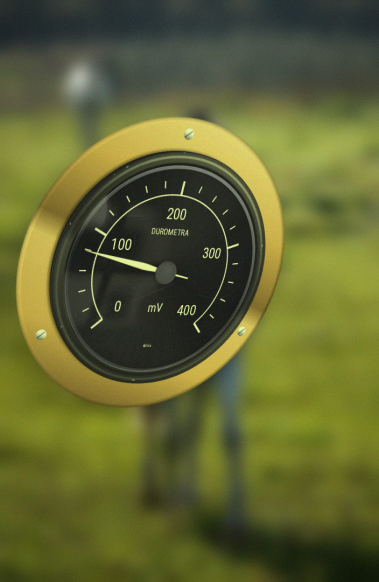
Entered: 80,mV
